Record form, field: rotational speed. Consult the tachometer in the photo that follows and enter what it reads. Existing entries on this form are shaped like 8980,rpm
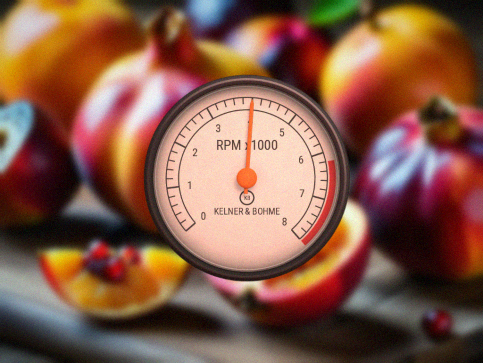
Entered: 4000,rpm
